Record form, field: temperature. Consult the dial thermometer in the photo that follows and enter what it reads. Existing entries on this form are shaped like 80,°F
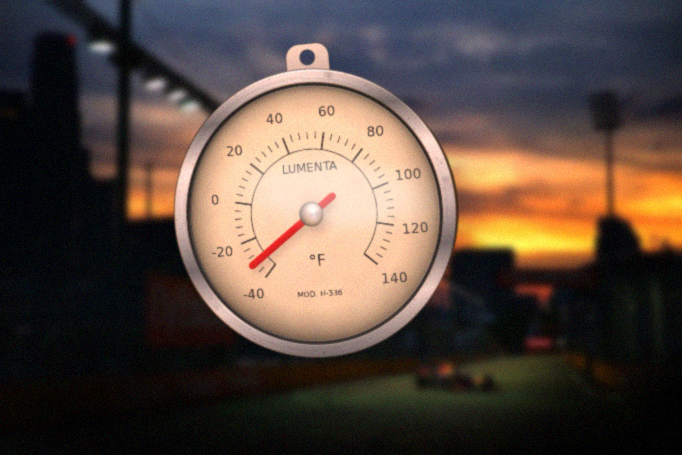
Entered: -32,°F
